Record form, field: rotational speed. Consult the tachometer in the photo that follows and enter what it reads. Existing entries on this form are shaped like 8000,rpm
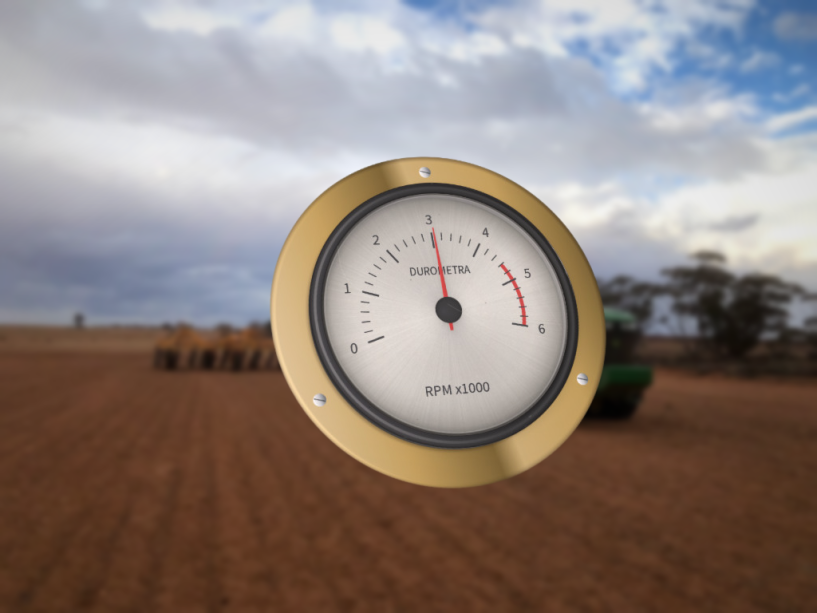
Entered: 3000,rpm
